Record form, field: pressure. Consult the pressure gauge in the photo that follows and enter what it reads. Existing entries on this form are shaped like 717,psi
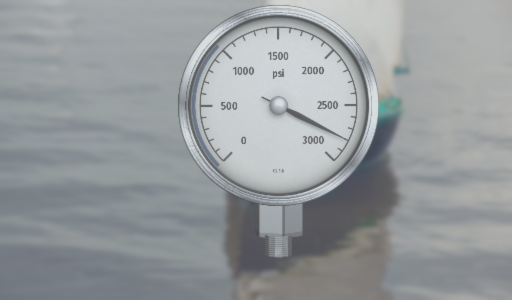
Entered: 2800,psi
